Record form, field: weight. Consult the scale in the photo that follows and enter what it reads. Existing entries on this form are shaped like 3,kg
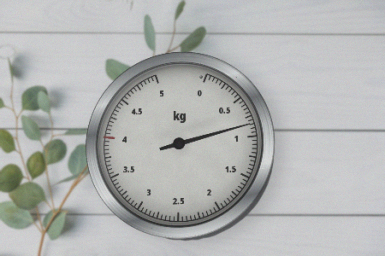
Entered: 0.85,kg
